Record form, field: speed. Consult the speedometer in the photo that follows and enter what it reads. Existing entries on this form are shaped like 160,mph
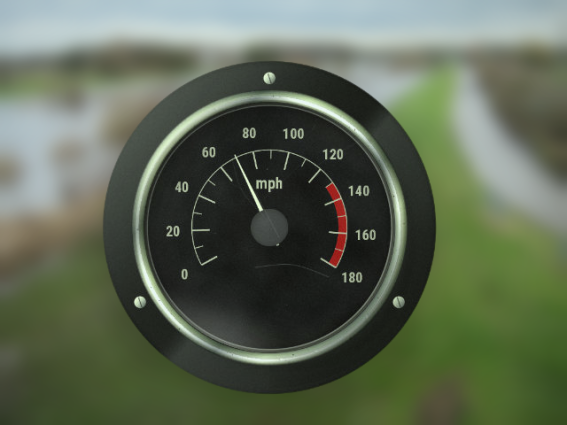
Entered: 70,mph
